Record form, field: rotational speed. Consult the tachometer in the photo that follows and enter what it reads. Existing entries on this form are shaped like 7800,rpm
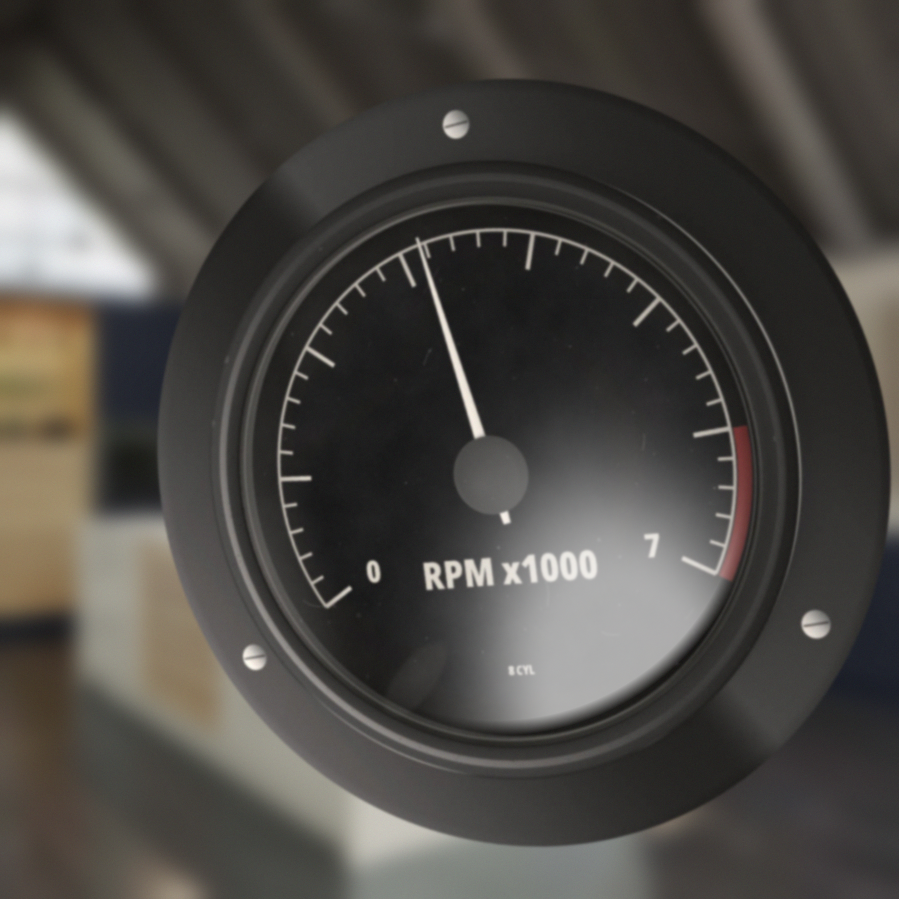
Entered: 3200,rpm
